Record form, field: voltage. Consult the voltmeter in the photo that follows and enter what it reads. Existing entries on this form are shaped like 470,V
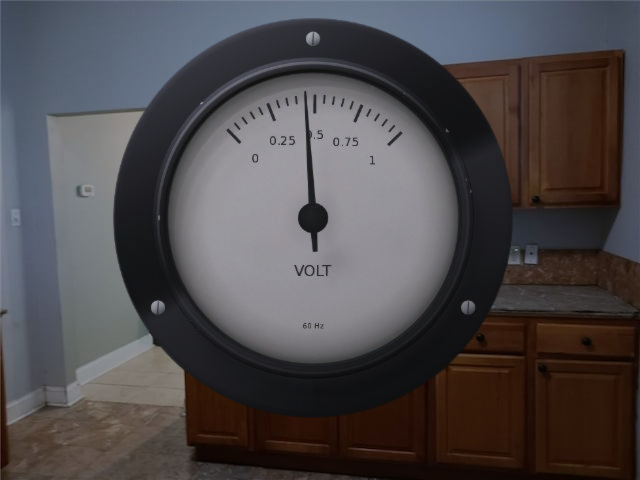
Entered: 0.45,V
